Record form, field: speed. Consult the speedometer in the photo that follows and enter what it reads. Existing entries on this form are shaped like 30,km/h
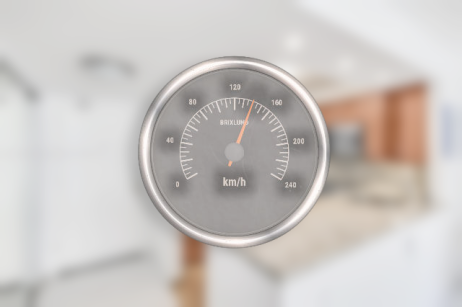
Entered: 140,km/h
